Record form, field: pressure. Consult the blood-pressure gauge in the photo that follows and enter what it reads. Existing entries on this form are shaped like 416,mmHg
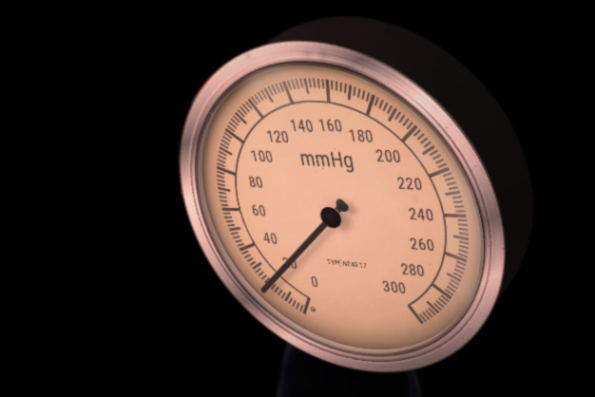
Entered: 20,mmHg
